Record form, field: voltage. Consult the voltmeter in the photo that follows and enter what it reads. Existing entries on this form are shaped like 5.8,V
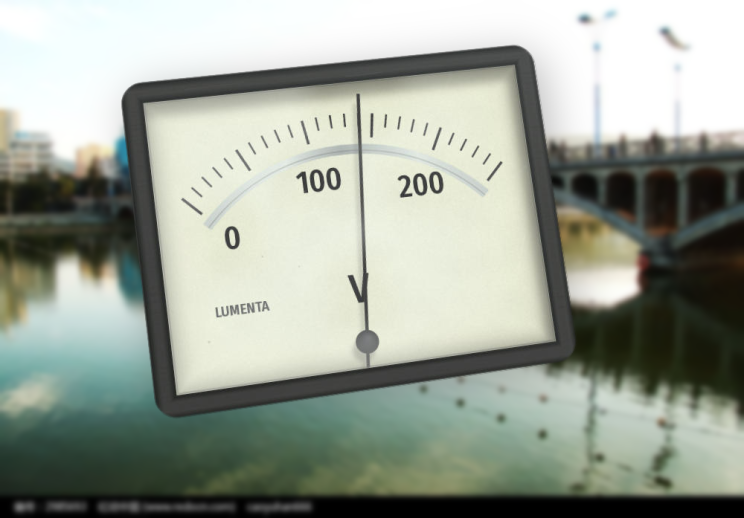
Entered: 140,V
